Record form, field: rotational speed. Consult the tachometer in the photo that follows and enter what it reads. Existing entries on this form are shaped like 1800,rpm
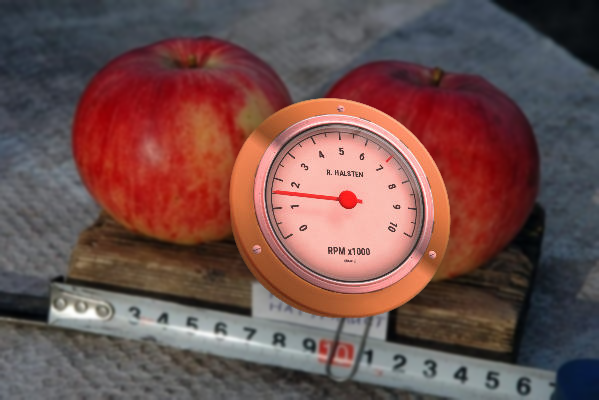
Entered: 1500,rpm
